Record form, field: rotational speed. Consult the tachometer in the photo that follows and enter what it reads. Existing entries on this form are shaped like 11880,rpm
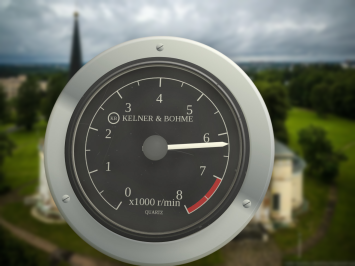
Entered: 6250,rpm
